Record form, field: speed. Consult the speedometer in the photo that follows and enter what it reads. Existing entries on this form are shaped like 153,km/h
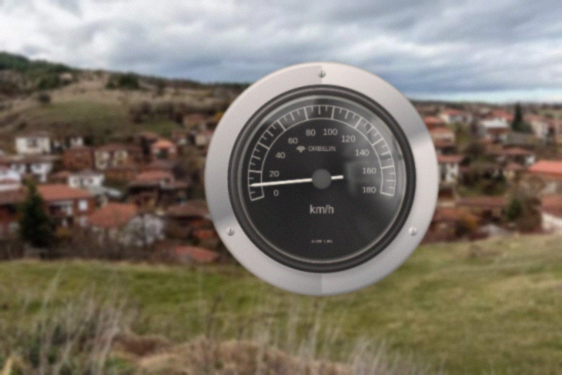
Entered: 10,km/h
